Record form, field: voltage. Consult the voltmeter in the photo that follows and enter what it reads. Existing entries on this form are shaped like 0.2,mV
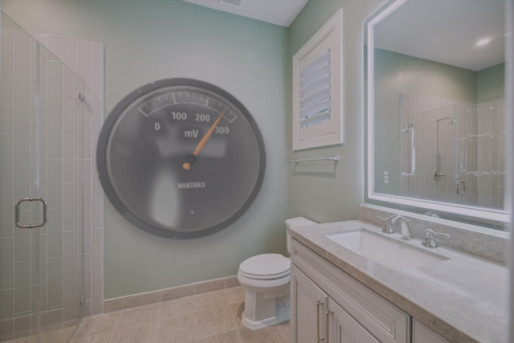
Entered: 260,mV
